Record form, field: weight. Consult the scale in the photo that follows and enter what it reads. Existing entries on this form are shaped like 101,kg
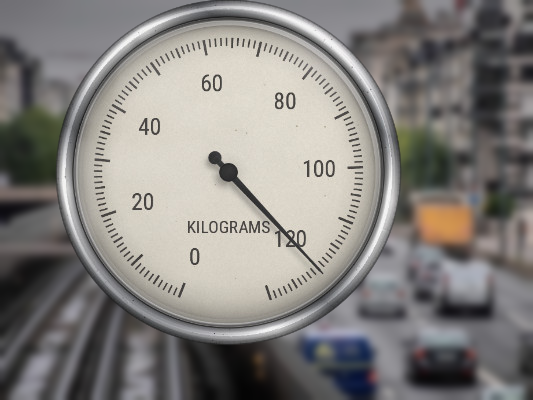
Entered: 120,kg
